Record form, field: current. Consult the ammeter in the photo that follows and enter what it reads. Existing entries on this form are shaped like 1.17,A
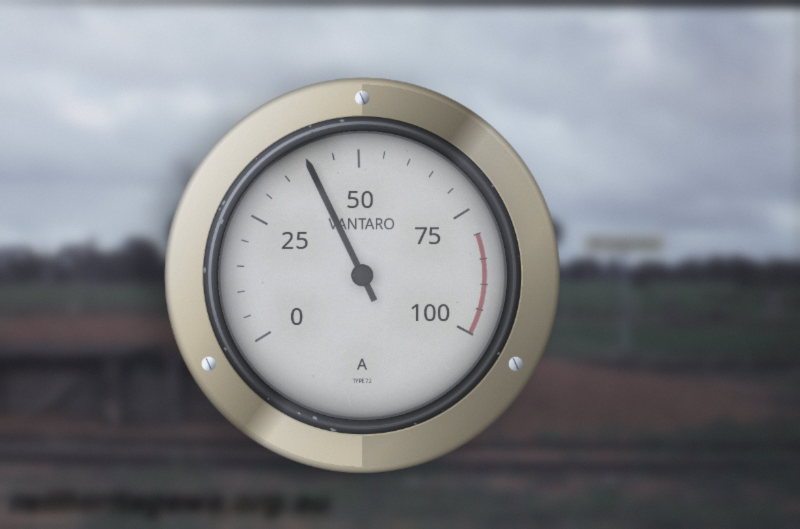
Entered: 40,A
